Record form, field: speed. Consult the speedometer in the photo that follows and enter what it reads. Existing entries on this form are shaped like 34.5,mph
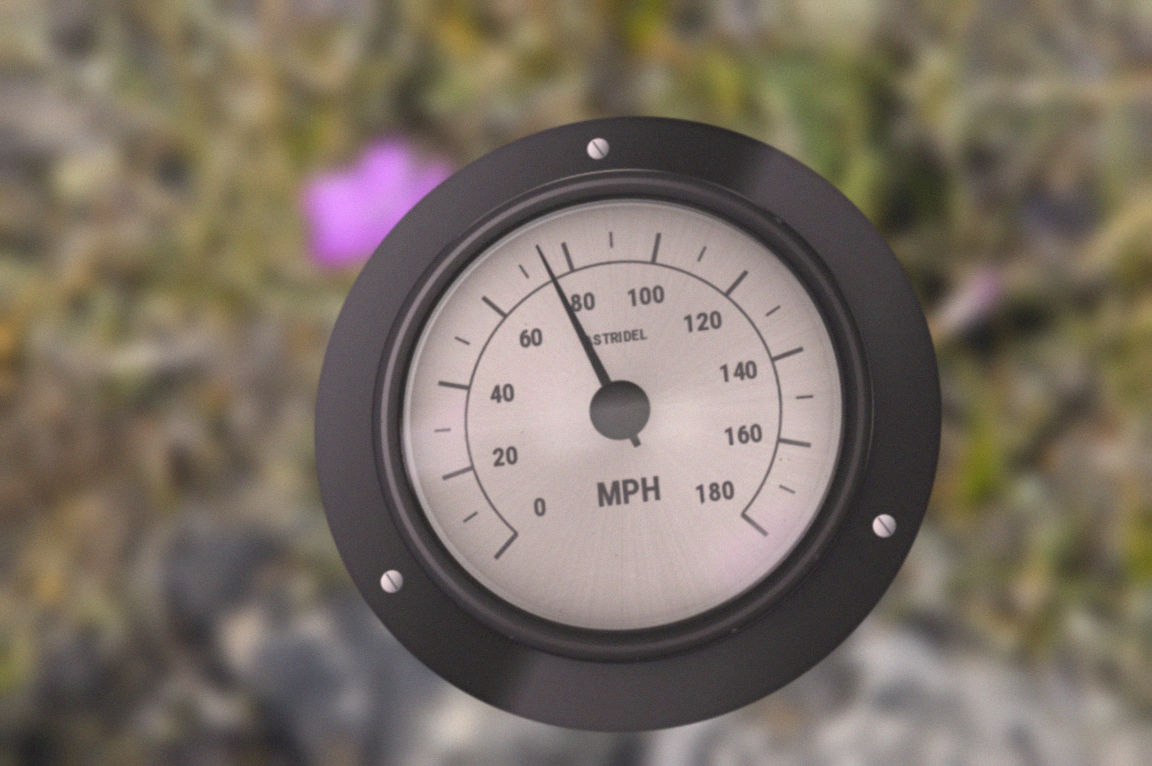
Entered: 75,mph
